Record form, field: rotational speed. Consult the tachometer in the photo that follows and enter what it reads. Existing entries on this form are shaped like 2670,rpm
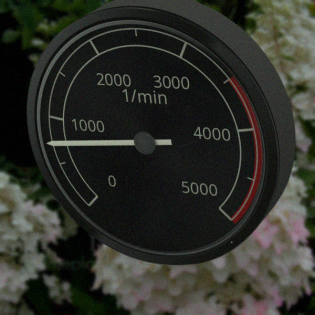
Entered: 750,rpm
